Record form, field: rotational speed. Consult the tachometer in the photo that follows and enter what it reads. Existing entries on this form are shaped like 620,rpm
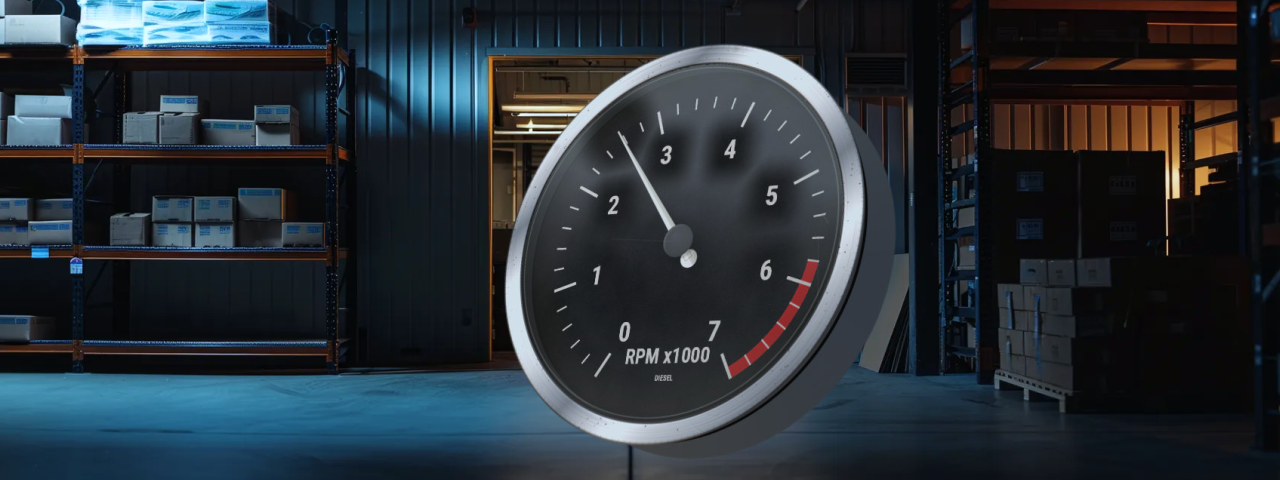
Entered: 2600,rpm
